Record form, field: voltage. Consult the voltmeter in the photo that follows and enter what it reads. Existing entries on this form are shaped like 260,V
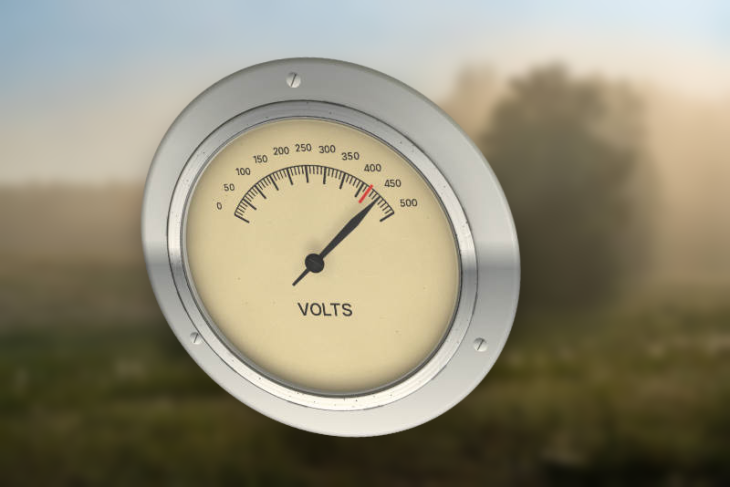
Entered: 450,V
